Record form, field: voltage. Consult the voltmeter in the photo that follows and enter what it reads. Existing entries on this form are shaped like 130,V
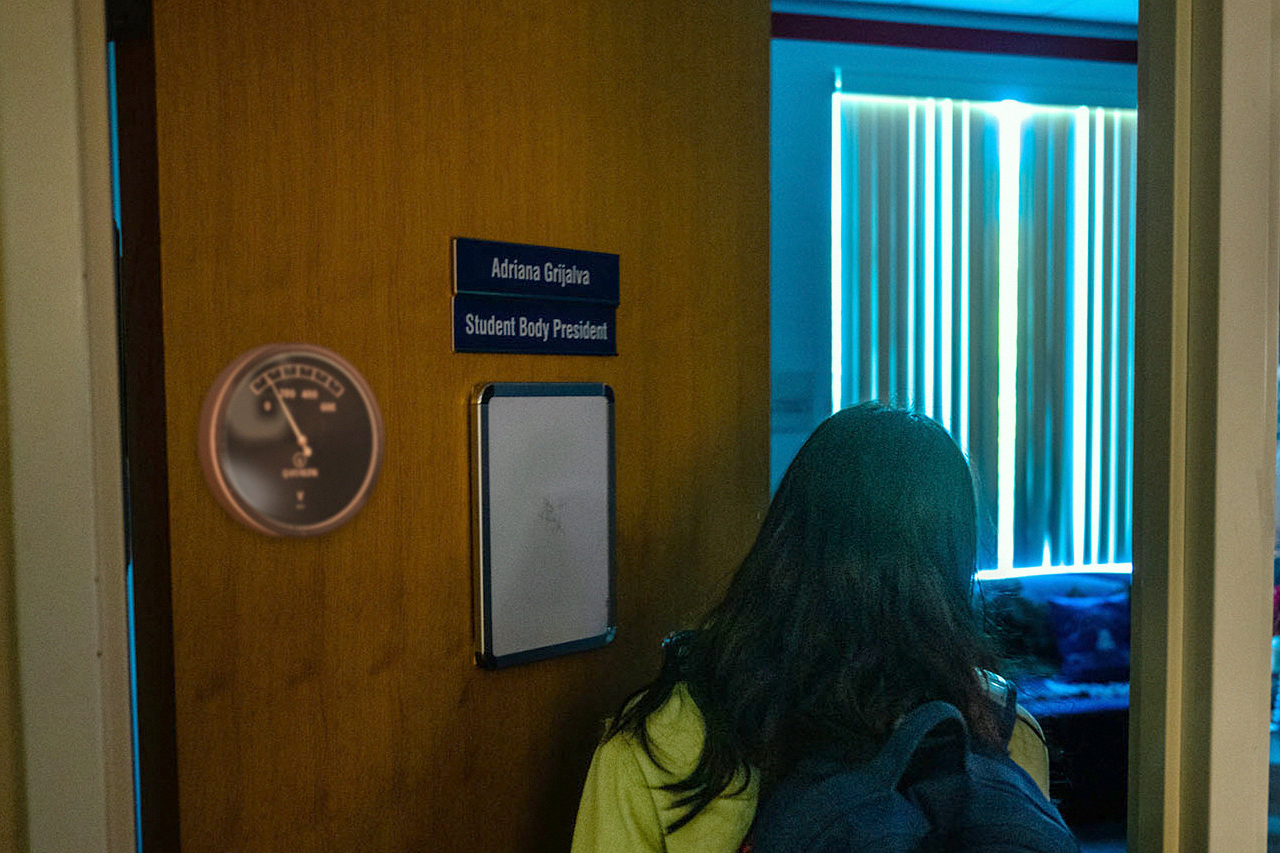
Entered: 100,V
